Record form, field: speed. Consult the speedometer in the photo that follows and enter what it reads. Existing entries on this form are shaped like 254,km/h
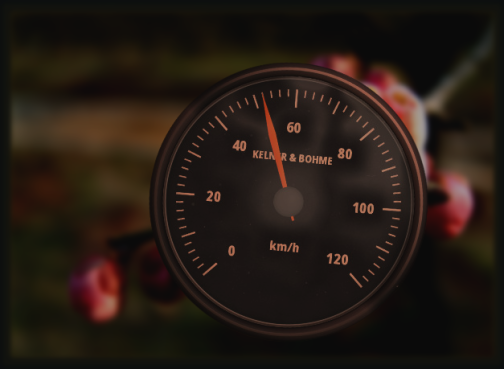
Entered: 52,km/h
